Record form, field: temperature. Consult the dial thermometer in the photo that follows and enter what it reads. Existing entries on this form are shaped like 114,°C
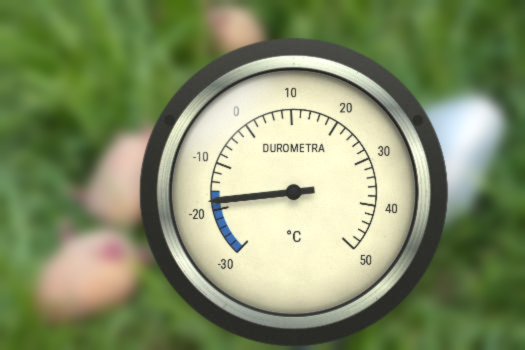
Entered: -18,°C
